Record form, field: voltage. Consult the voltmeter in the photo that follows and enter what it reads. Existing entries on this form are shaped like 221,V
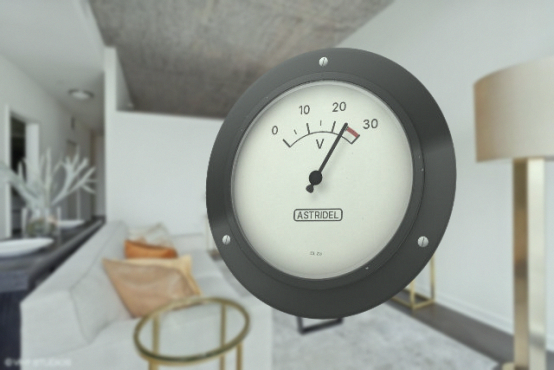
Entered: 25,V
